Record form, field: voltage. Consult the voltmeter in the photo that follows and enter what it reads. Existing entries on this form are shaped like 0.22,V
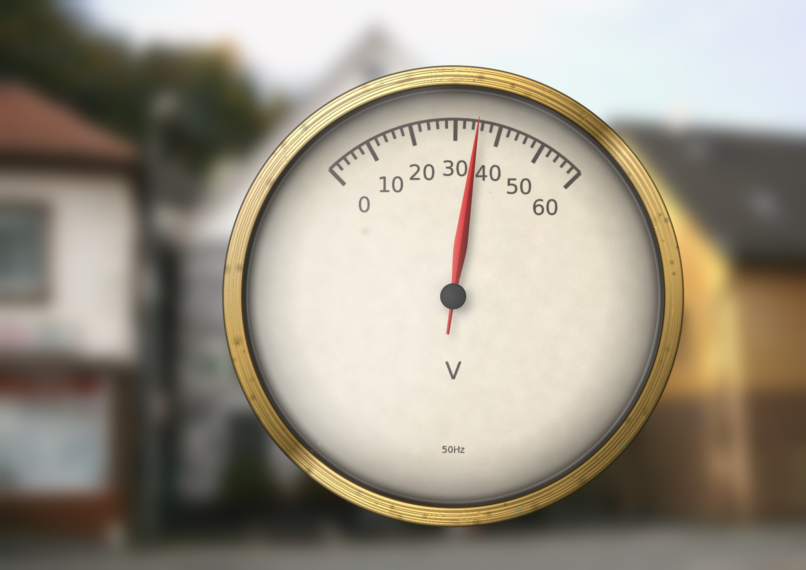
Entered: 35,V
